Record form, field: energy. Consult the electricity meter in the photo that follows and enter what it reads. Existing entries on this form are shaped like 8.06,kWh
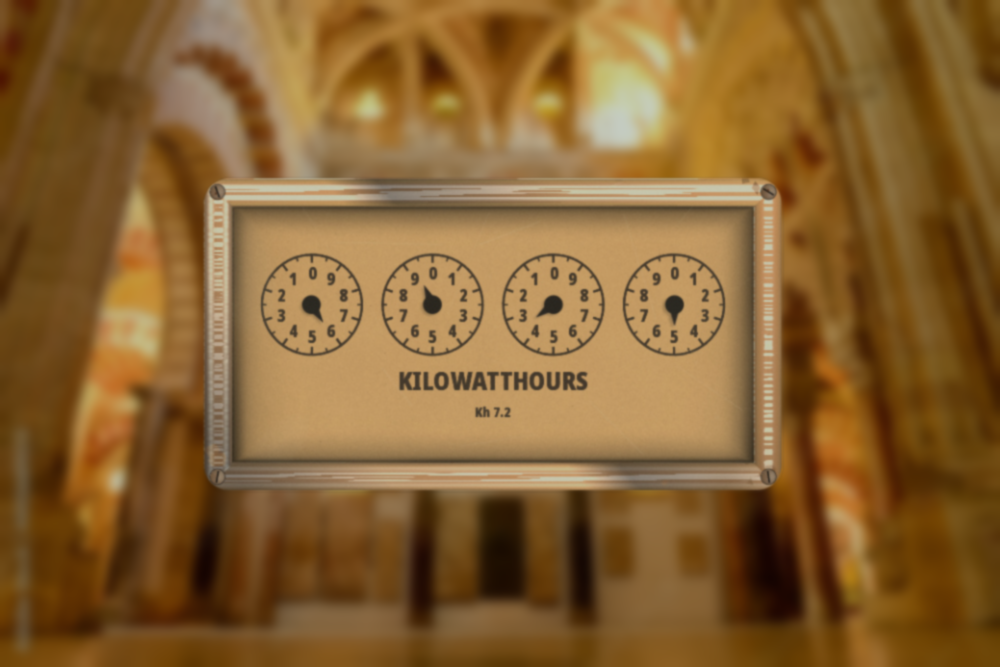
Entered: 5935,kWh
